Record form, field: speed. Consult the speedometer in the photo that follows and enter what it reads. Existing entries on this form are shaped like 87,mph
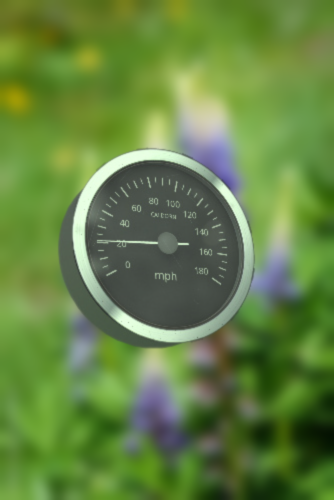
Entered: 20,mph
